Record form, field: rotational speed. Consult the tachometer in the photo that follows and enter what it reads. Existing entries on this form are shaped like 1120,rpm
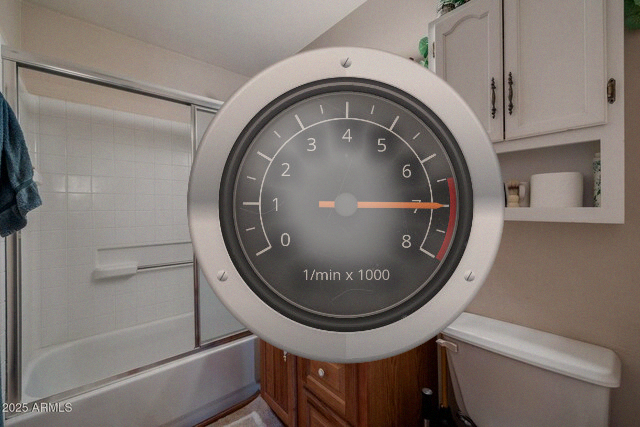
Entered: 7000,rpm
